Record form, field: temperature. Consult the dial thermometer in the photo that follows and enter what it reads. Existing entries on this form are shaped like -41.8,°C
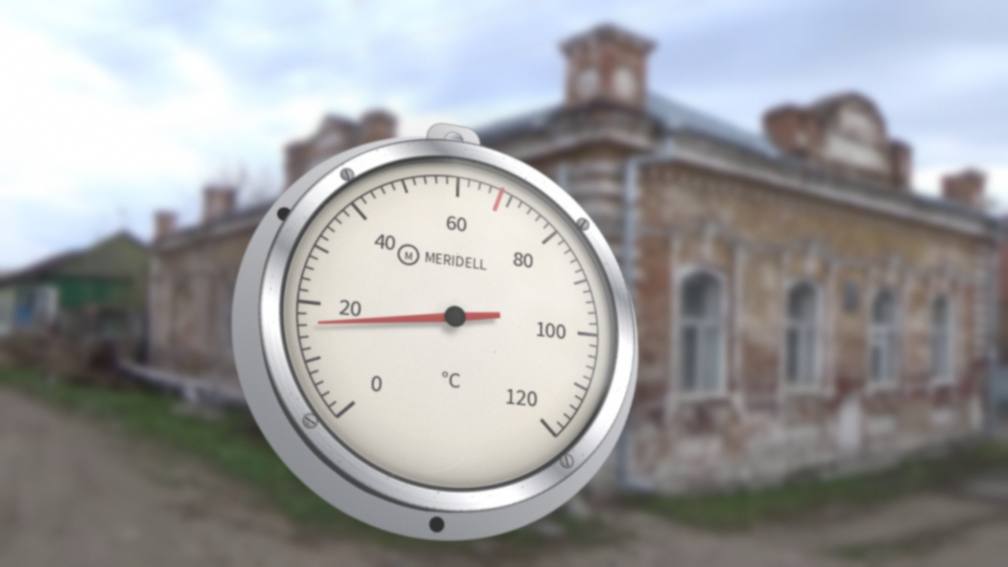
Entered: 16,°C
